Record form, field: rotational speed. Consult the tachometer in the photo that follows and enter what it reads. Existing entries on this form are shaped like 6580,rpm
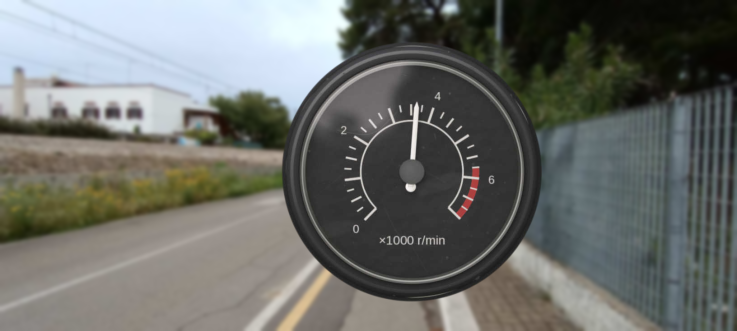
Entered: 3625,rpm
